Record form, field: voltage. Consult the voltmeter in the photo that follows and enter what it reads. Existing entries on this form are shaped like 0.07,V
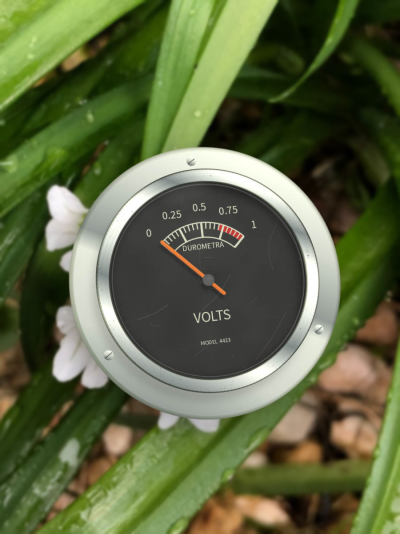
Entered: 0,V
